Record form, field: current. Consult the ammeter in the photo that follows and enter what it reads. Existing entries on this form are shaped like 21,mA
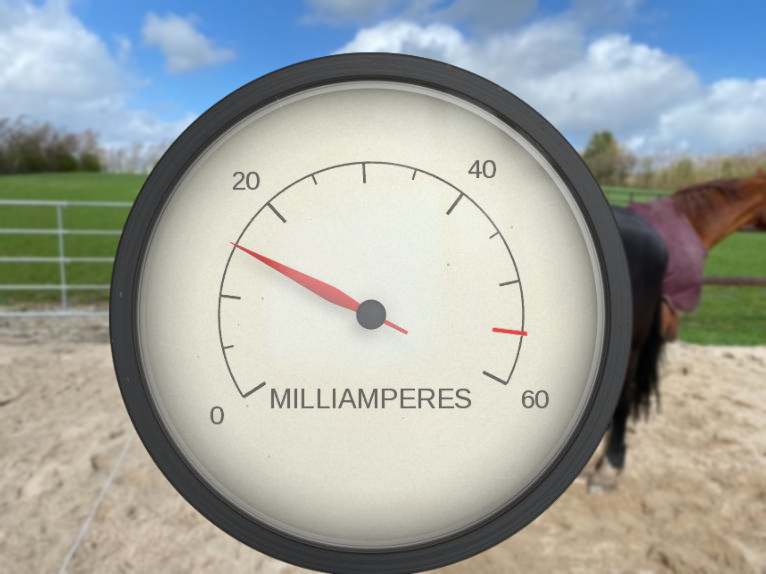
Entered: 15,mA
